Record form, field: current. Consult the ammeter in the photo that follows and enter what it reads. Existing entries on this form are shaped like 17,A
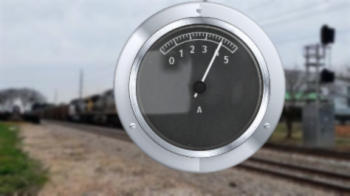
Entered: 4,A
